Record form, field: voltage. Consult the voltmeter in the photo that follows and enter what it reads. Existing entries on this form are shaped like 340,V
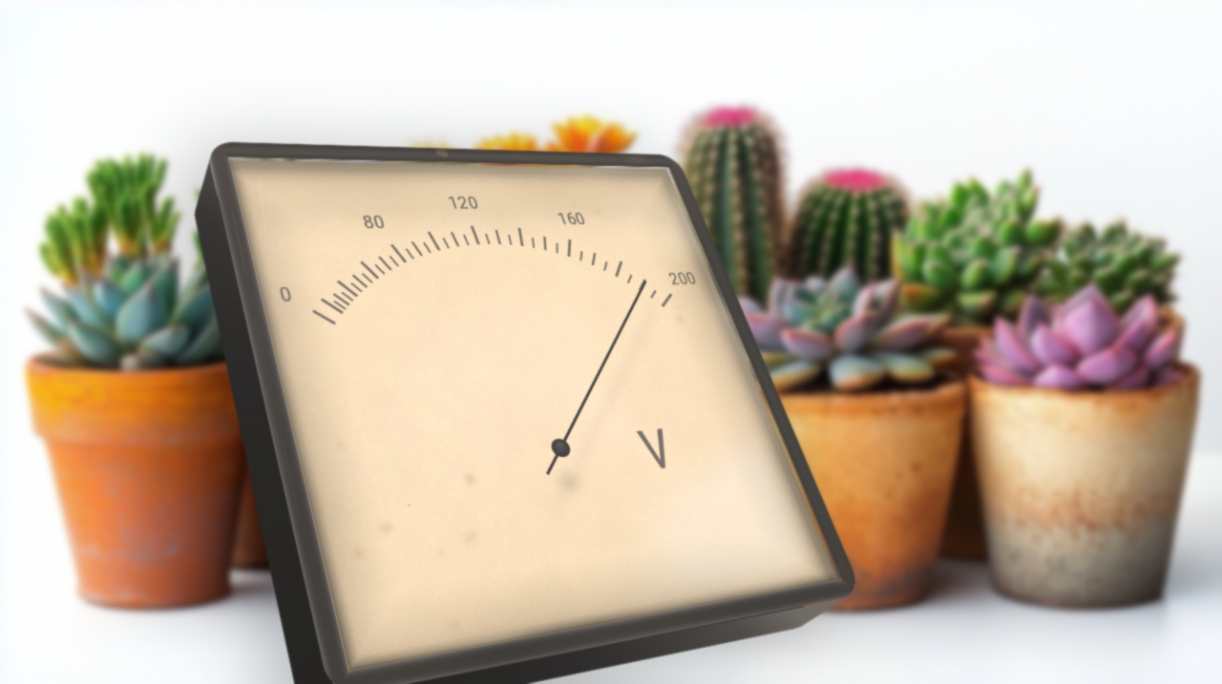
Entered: 190,V
